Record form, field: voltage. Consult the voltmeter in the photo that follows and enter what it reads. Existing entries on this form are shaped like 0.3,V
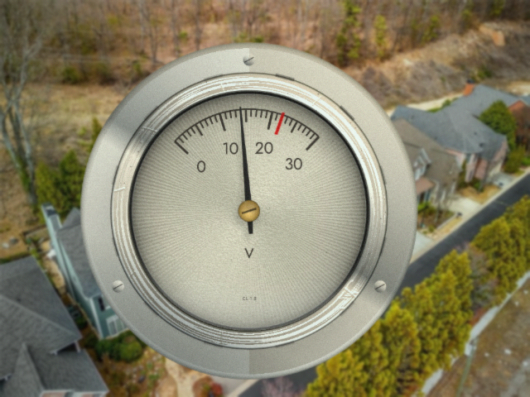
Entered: 14,V
